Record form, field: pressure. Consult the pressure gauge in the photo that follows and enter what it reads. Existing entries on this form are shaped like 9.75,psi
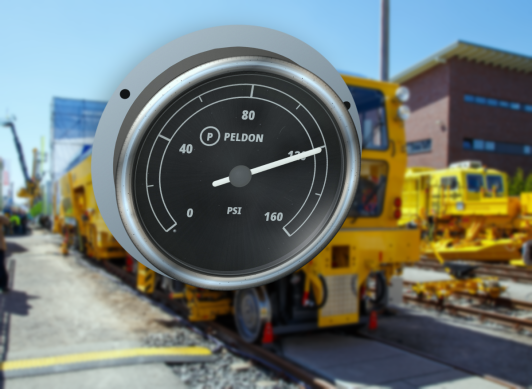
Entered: 120,psi
